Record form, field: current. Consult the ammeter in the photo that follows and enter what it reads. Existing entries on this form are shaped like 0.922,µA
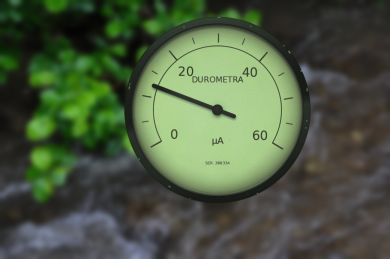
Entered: 12.5,µA
